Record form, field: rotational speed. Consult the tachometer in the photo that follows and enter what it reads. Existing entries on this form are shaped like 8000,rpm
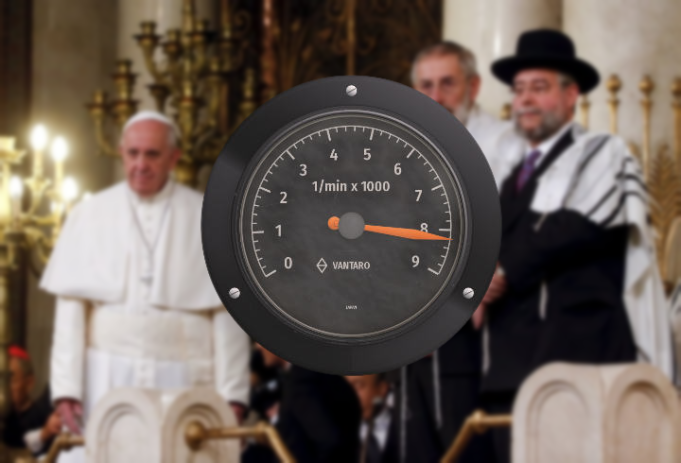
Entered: 8200,rpm
